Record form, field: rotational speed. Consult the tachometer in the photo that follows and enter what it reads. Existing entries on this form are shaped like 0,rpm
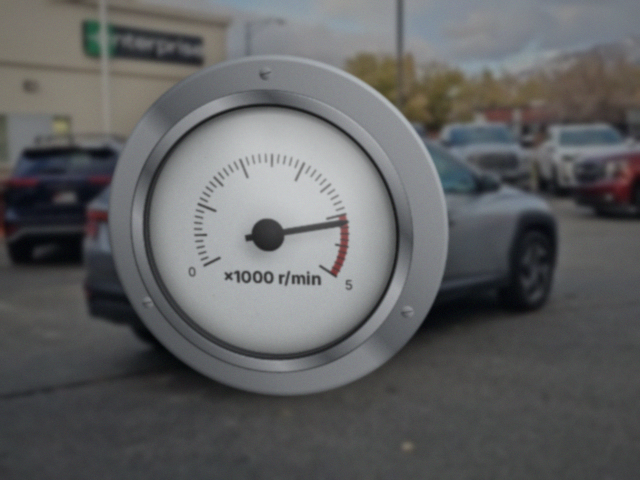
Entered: 4100,rpm
